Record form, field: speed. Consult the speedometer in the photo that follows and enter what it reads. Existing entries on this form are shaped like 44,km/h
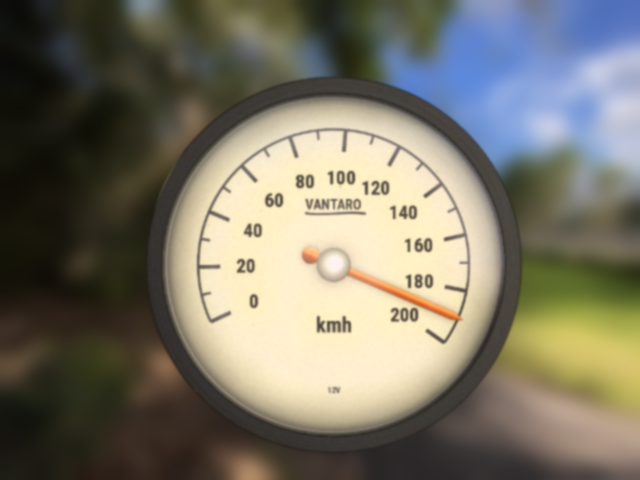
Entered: 190,km/h
